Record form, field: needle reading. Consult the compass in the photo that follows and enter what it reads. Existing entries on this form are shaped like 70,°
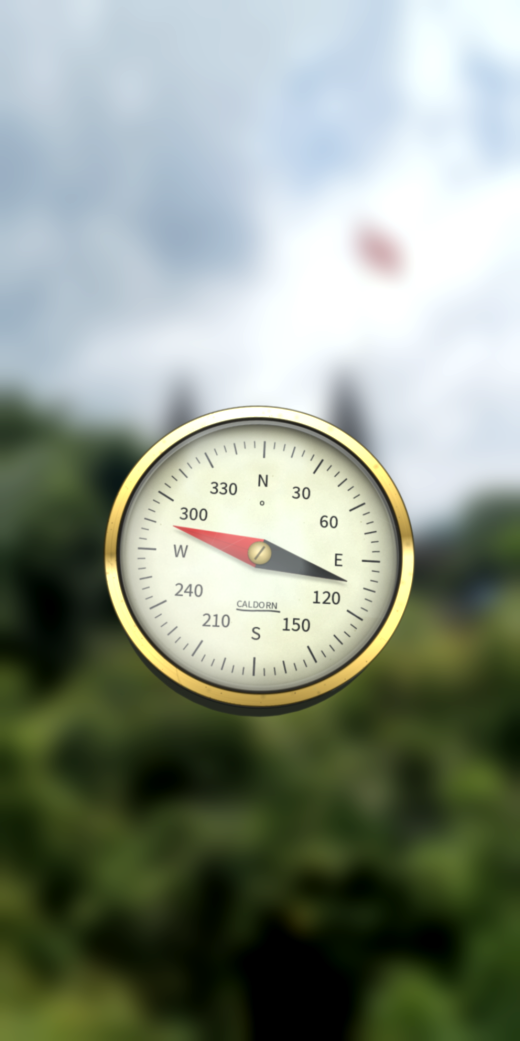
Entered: 285,°
